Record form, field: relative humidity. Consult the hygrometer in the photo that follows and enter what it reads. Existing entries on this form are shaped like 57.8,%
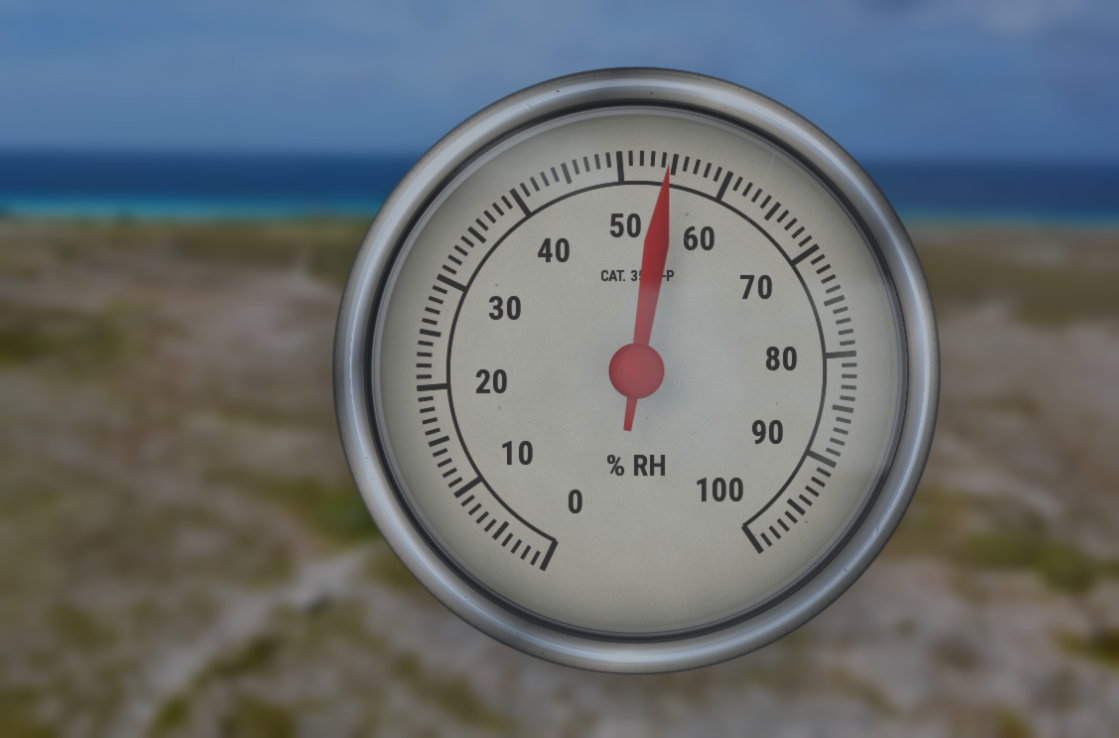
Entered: 54.5,%
